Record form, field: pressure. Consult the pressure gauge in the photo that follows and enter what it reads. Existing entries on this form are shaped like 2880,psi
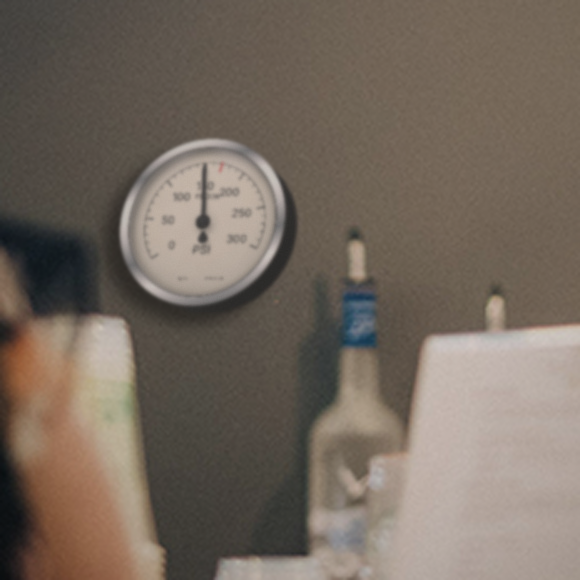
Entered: 150,psi
